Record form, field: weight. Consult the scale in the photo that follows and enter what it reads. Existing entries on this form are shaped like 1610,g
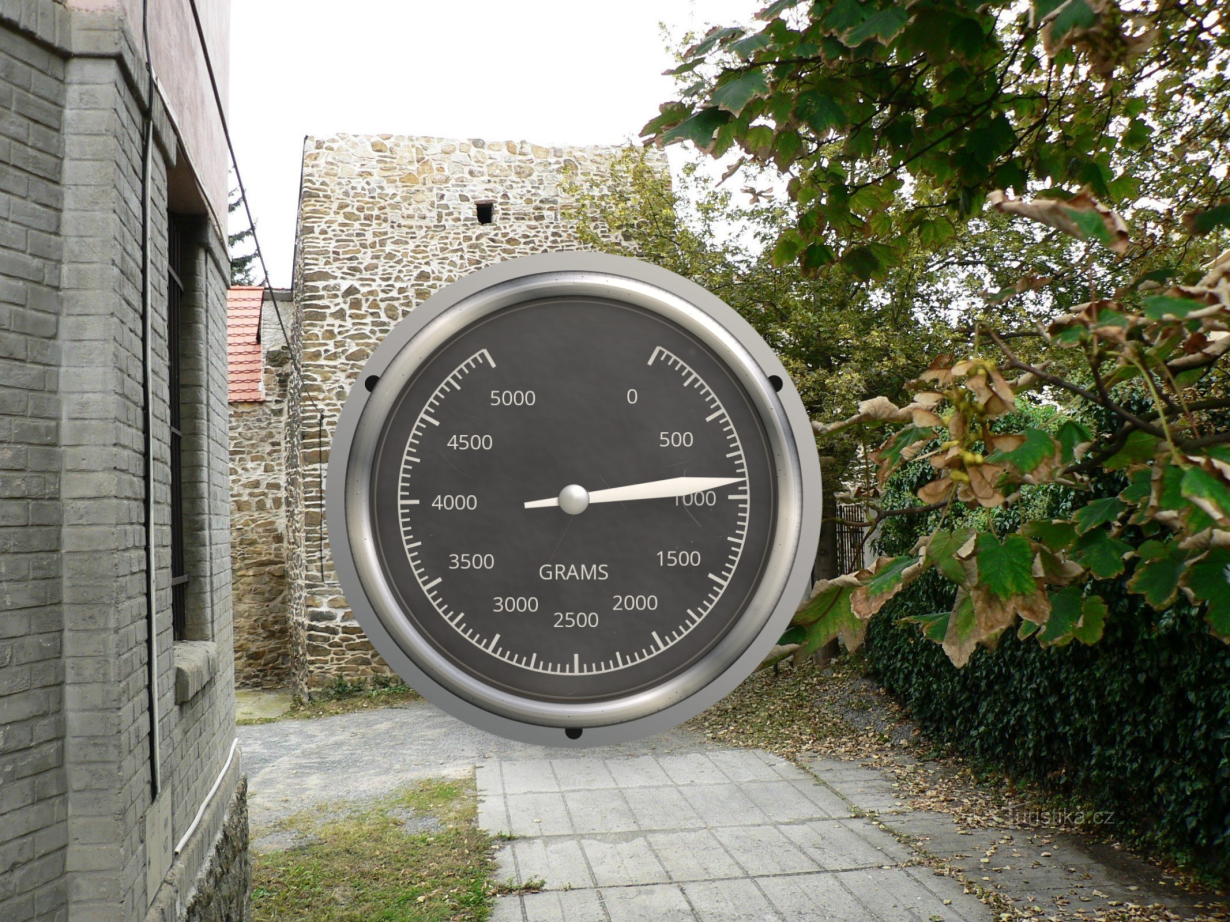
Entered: 900,g
